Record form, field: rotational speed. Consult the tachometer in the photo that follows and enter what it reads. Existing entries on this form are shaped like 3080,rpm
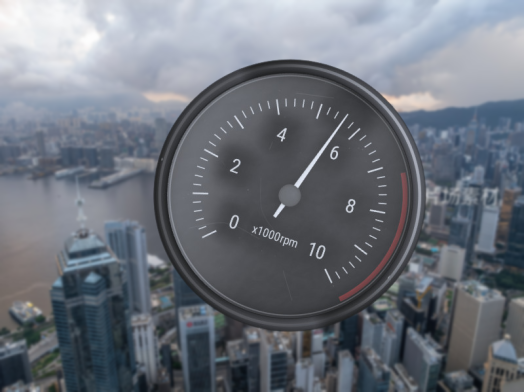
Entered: 5600,rpm
